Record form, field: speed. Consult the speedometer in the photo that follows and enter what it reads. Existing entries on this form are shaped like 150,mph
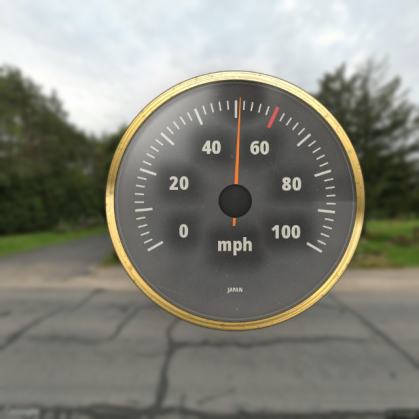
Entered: 51,mph
